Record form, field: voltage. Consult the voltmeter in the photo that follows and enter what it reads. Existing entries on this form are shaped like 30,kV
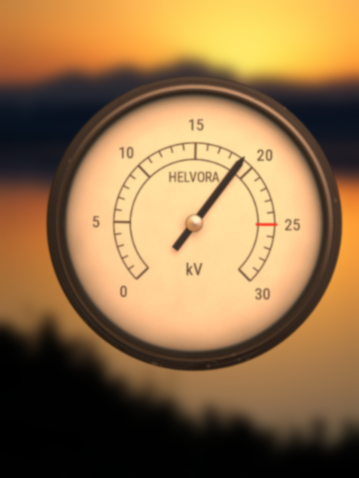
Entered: 19,kV
